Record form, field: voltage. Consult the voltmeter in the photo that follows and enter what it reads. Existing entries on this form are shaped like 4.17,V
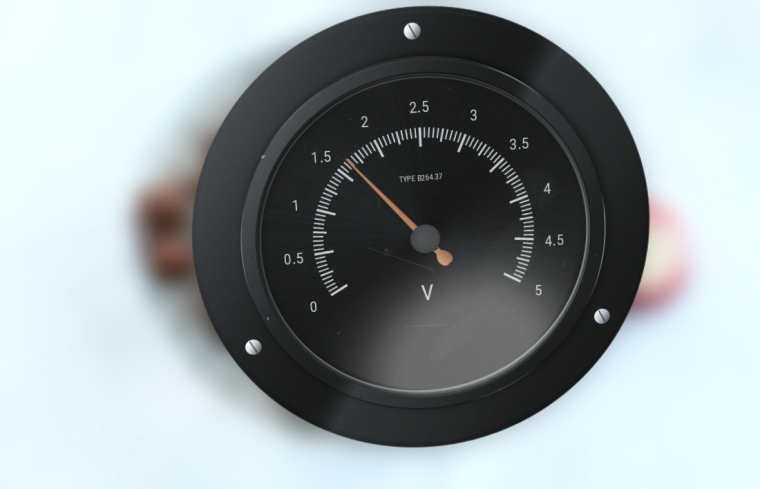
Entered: 1.65,V
